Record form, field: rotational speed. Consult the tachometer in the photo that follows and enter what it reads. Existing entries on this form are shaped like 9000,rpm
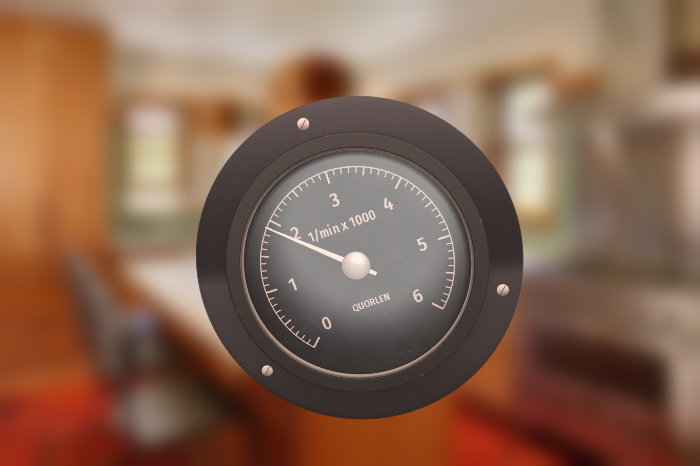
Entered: 1900,rpm
